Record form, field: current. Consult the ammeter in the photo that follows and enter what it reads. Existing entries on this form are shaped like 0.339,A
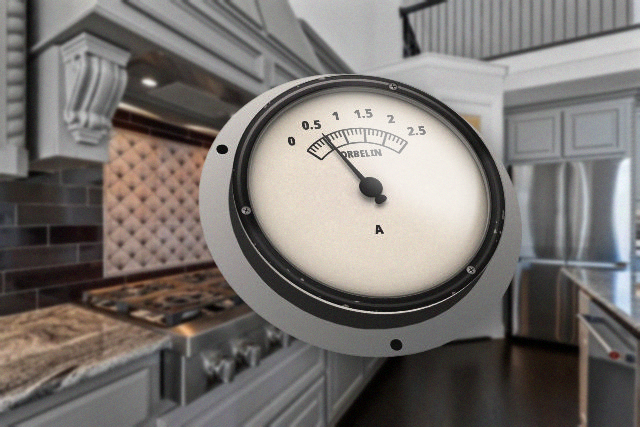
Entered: 0.5,A
